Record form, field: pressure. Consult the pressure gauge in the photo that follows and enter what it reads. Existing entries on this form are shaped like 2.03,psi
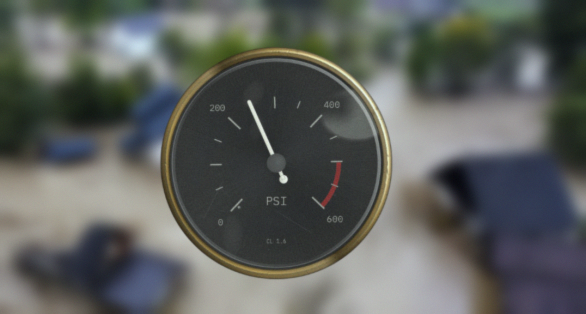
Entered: 250,psi
